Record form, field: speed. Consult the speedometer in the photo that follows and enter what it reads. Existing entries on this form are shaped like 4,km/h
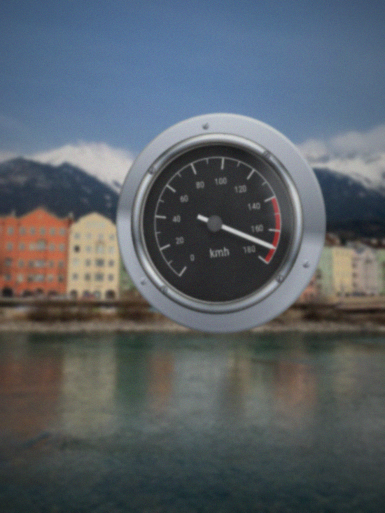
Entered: 170,km/h
